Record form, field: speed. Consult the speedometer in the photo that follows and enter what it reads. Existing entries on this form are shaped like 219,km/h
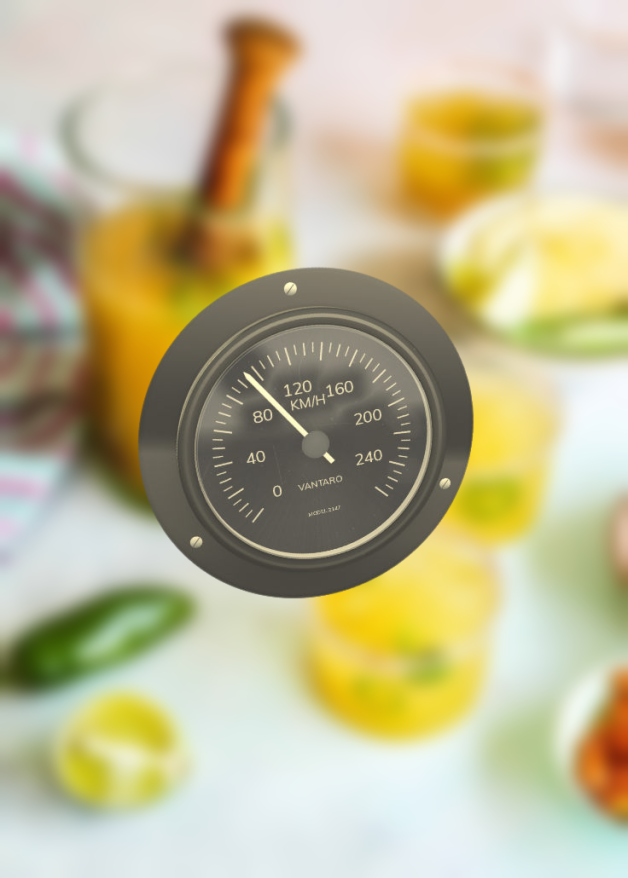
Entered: 95,km/h
